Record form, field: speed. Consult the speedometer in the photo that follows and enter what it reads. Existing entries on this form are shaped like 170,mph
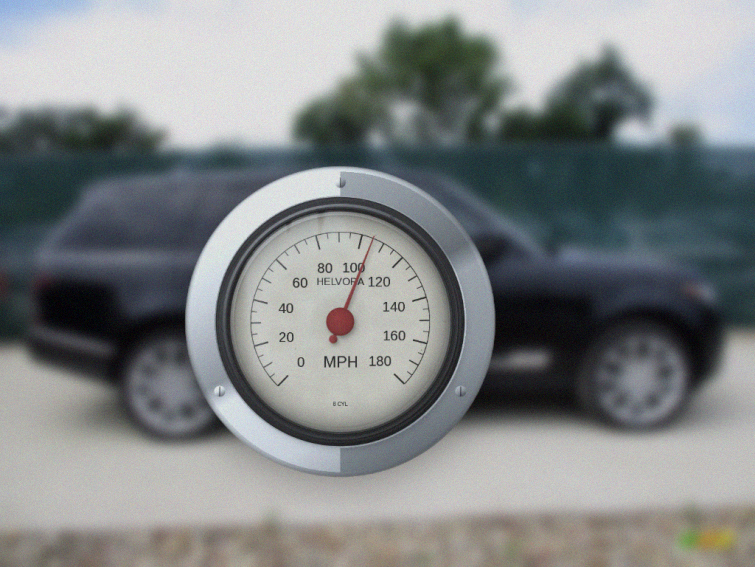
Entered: 105,mph
